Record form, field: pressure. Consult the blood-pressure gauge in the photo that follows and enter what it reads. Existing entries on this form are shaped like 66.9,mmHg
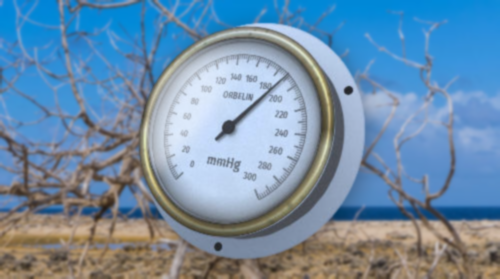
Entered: 190,mmHg
